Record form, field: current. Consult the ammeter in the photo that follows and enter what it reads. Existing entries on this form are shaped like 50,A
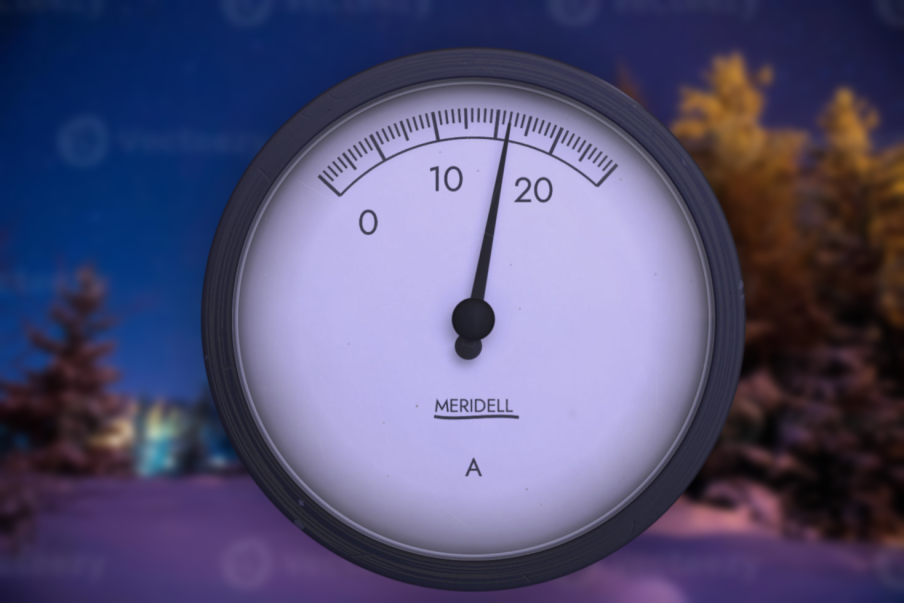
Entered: 16,A
